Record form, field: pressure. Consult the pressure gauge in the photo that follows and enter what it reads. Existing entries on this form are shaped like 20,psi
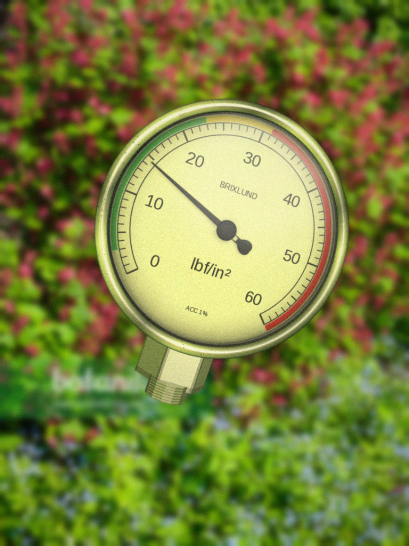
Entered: 14.5,psi
